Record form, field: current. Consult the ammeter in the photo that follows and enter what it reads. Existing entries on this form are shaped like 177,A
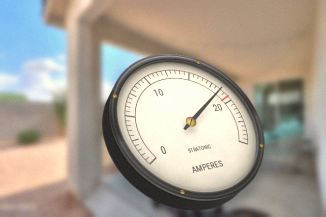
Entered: 18.5,A
